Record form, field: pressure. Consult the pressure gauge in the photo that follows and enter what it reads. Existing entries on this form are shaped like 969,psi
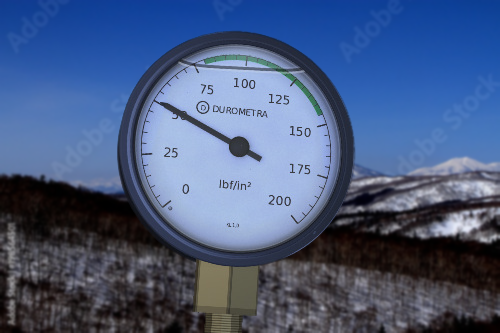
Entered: 50,psi
